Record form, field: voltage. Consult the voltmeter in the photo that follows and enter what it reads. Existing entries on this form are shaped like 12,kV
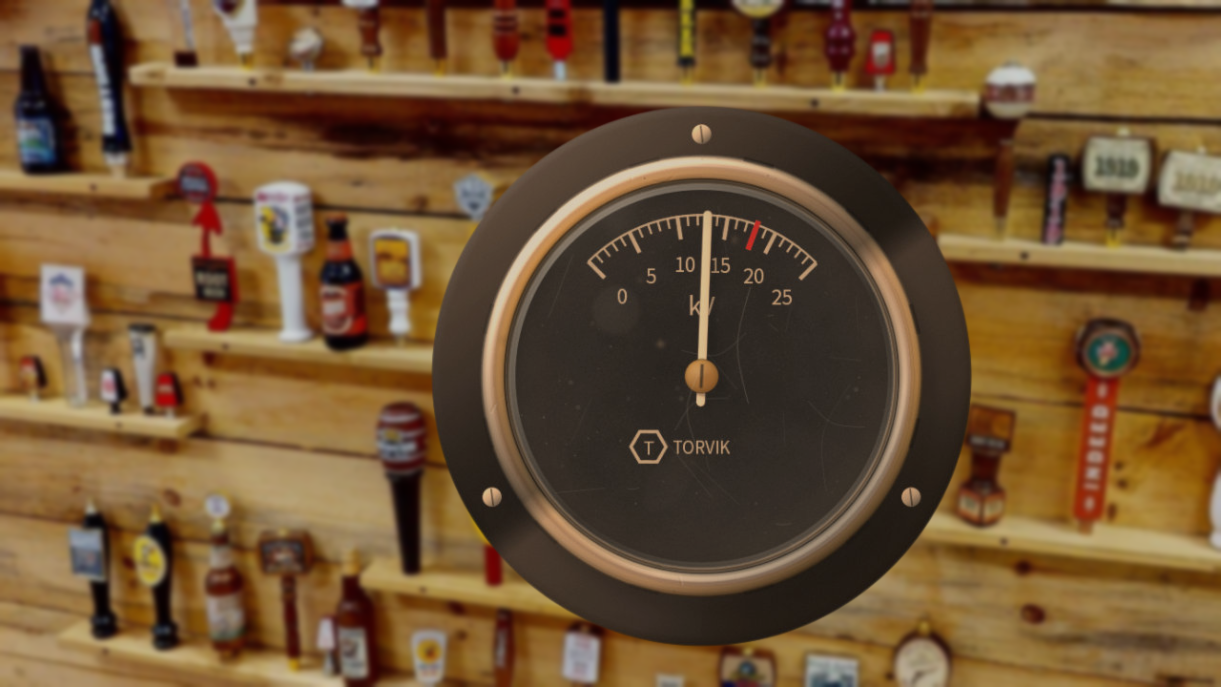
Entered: 13,kV
